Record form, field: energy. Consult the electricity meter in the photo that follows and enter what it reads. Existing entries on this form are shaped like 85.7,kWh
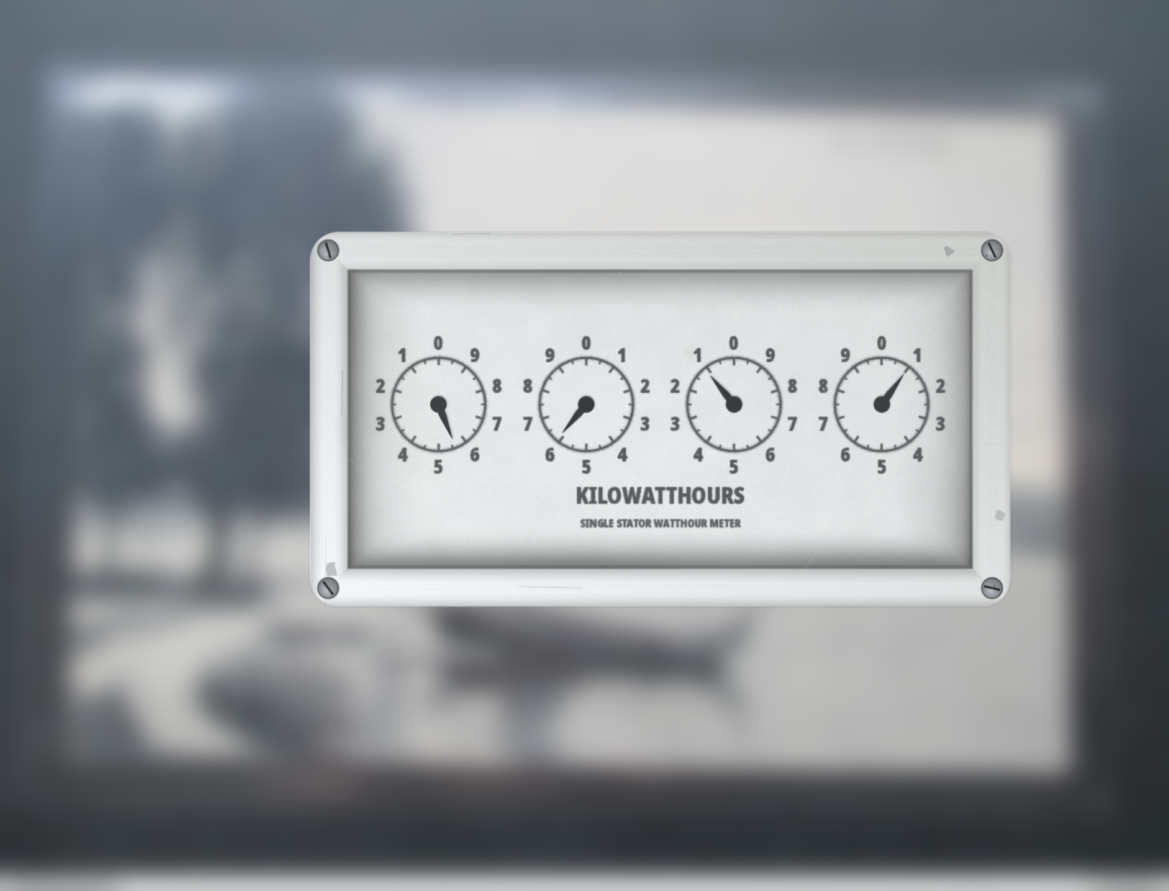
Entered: 5611,kWh
